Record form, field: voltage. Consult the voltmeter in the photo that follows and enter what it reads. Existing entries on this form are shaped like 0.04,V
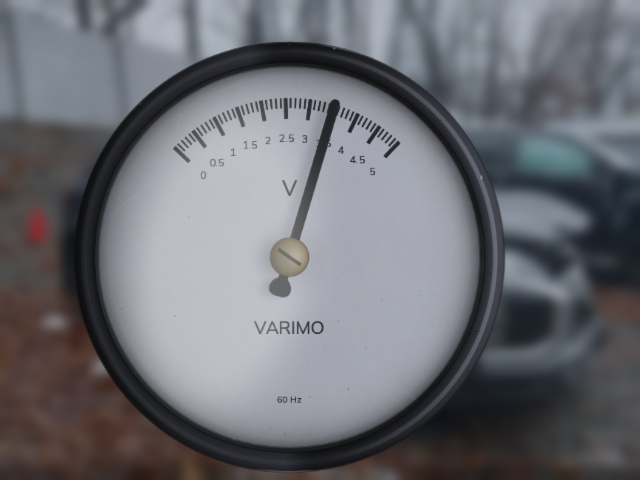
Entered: 3.5,V
